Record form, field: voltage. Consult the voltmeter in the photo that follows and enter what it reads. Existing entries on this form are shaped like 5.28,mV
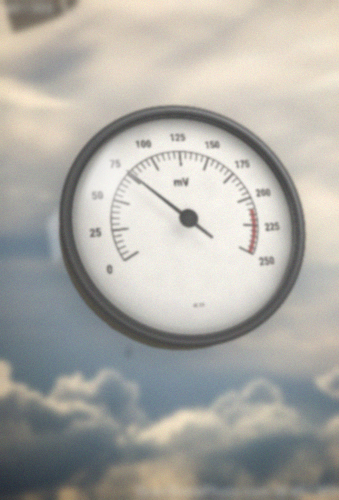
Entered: 75,mV
